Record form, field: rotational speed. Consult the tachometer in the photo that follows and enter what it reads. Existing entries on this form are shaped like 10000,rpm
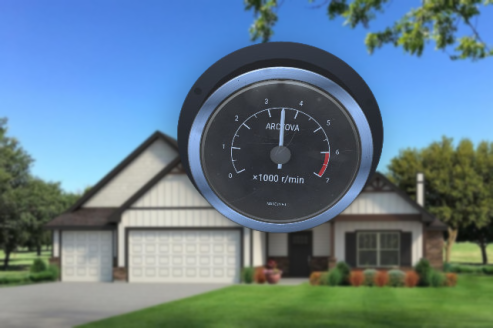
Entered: 3500,rpm
